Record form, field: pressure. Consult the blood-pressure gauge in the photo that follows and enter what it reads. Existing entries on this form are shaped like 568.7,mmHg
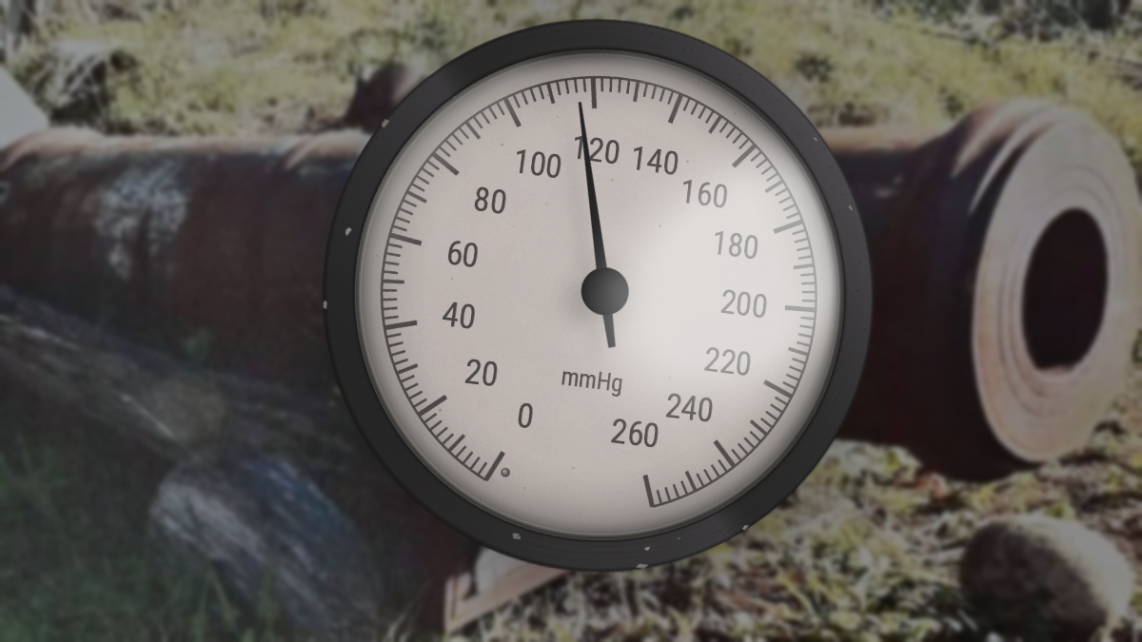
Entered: 116,mmHg
